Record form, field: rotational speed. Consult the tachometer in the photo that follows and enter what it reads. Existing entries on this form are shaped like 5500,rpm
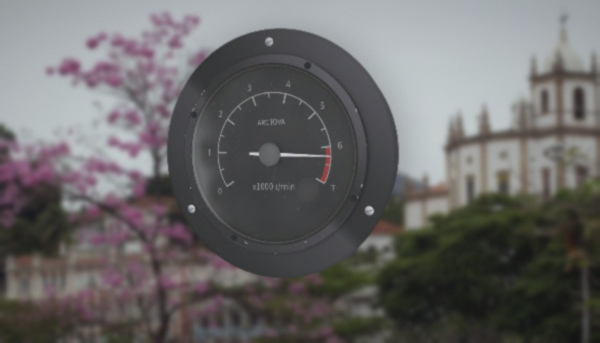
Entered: 6250,rpm
